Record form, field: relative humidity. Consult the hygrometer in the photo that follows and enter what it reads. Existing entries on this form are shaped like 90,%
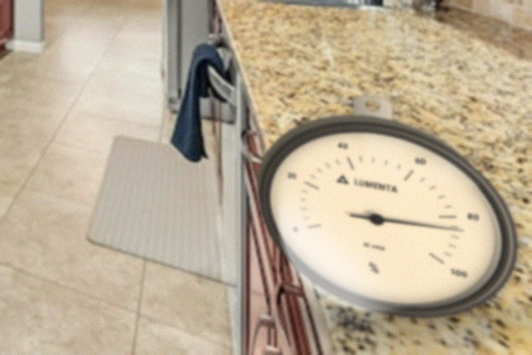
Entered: 84,%
